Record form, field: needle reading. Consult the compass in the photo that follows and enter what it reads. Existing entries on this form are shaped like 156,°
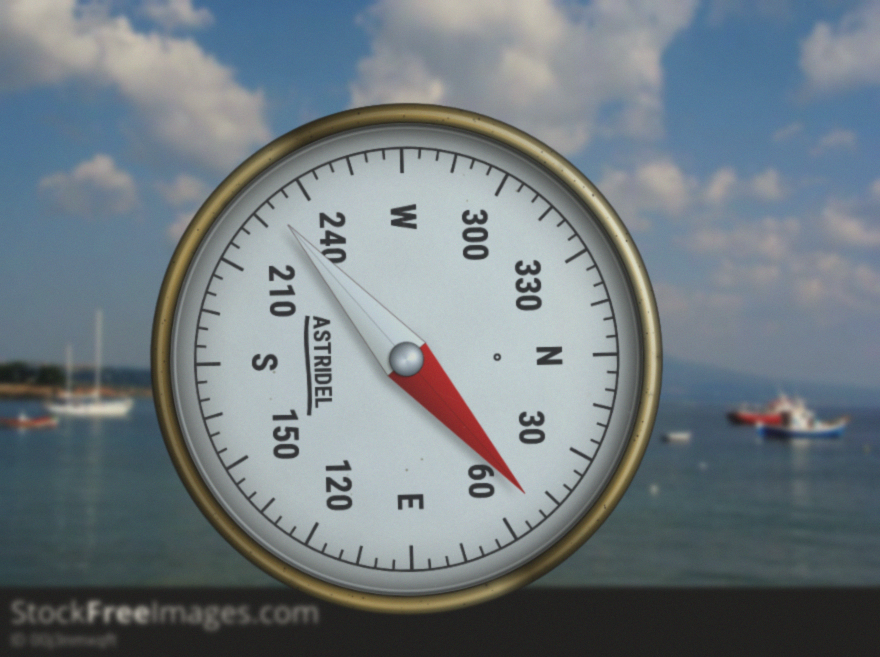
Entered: 50,°
